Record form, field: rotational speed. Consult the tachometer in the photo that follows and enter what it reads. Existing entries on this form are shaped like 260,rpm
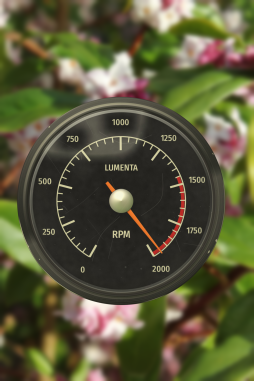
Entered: 1950,rpm
